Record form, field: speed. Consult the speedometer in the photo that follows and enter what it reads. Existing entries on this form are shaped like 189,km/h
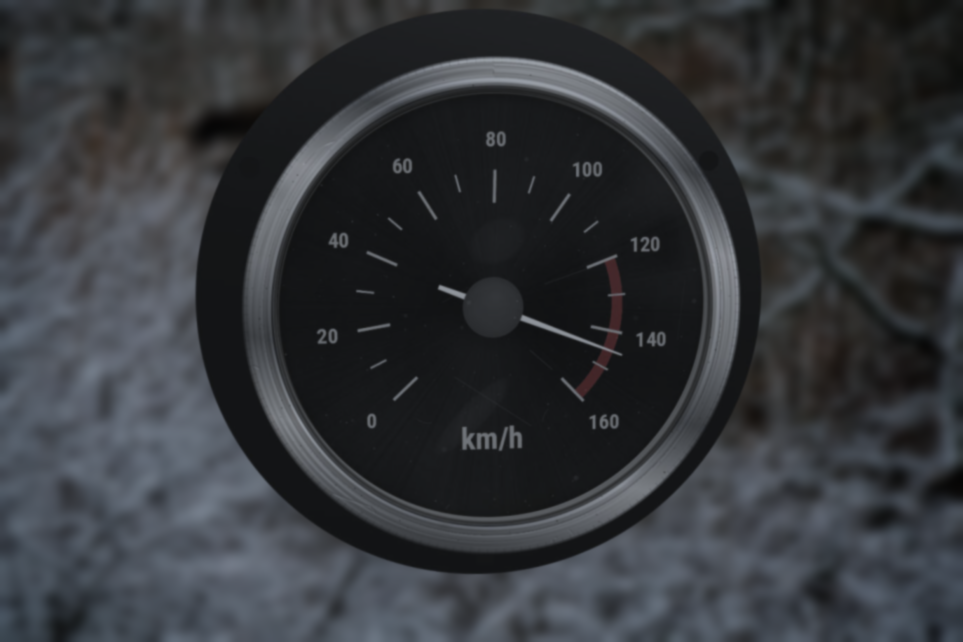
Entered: 145,km/h
